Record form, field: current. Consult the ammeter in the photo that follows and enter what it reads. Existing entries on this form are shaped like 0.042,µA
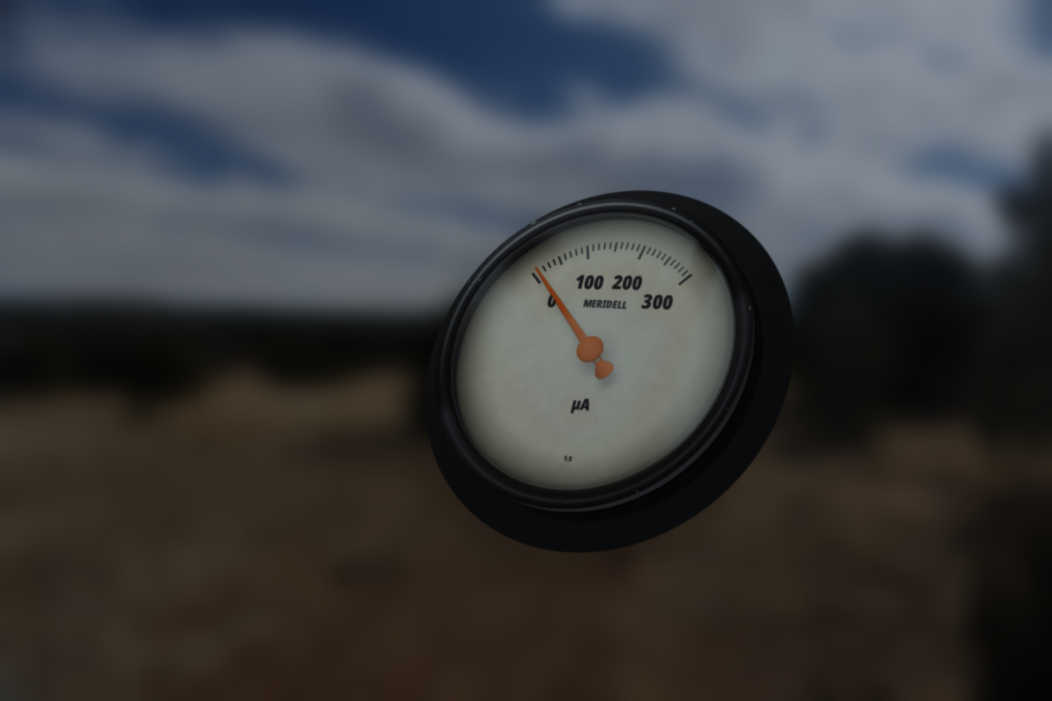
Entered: 10,µA
